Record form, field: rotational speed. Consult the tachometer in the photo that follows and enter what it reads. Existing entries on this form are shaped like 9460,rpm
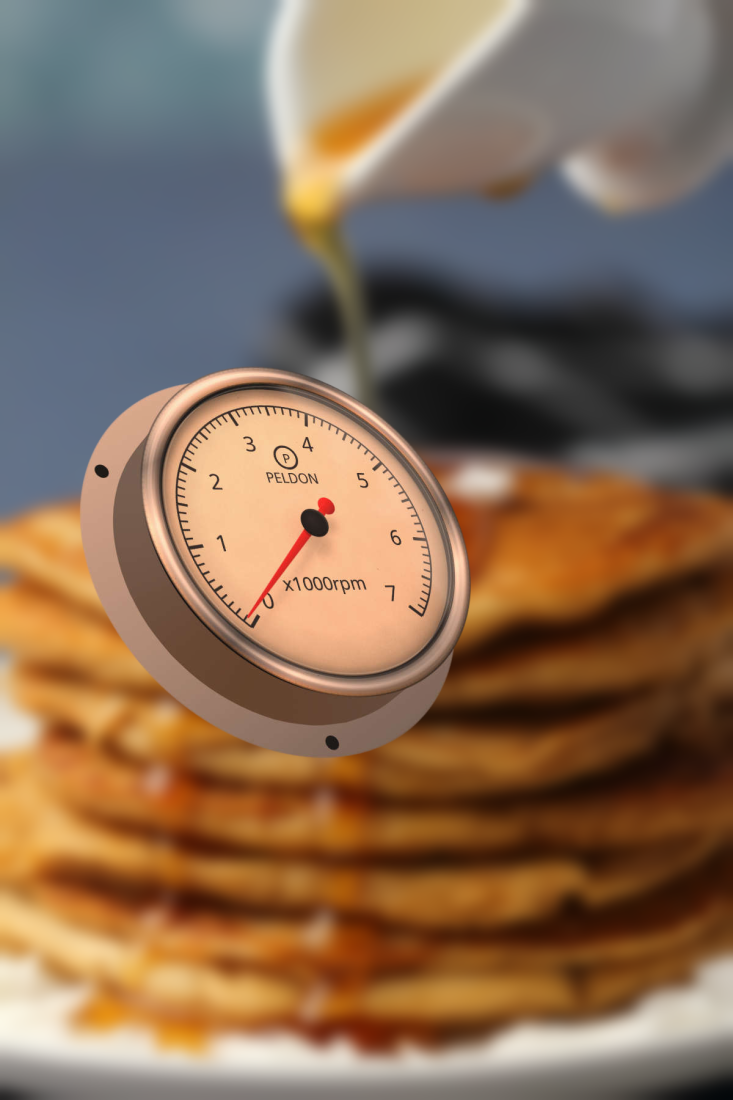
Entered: 100,rpm
